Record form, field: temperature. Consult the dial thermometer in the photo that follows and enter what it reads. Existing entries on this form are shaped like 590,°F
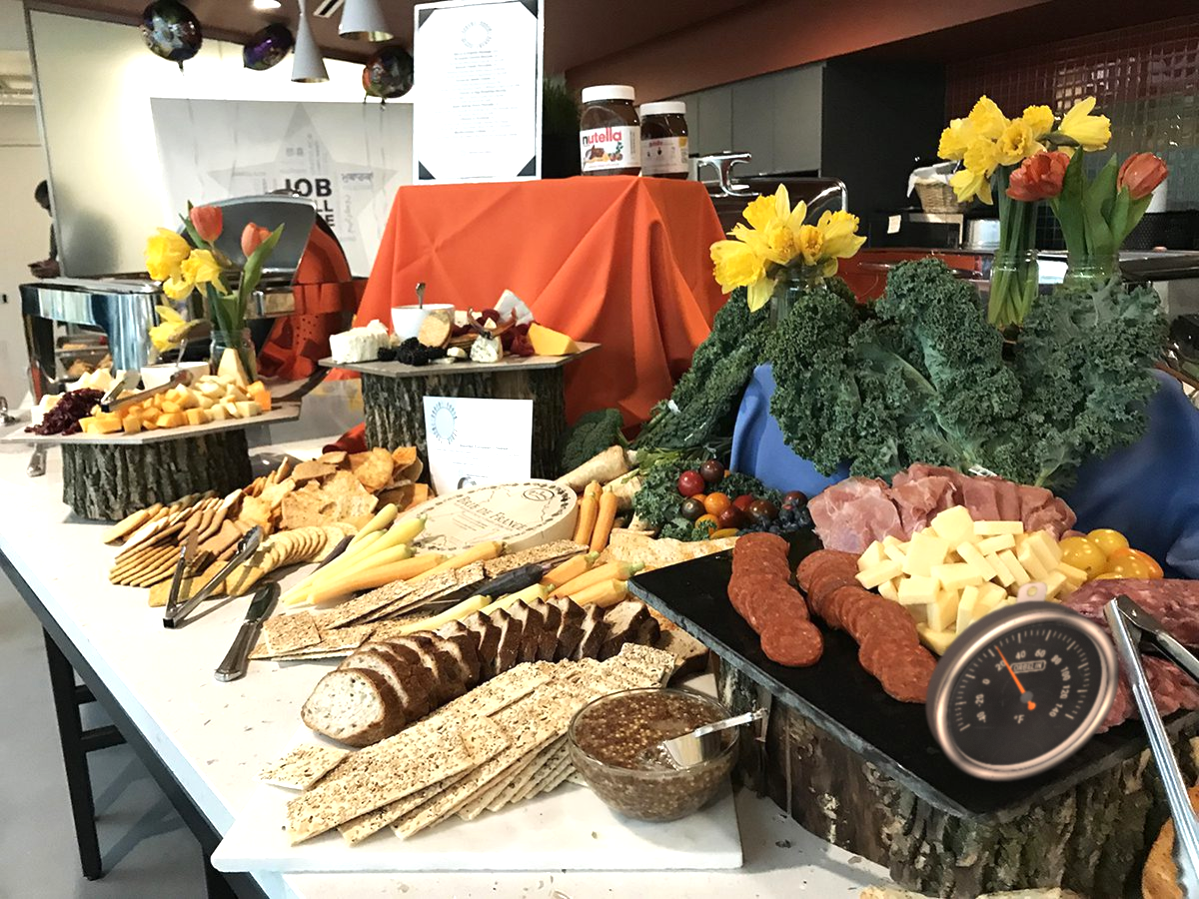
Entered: 24,°F
